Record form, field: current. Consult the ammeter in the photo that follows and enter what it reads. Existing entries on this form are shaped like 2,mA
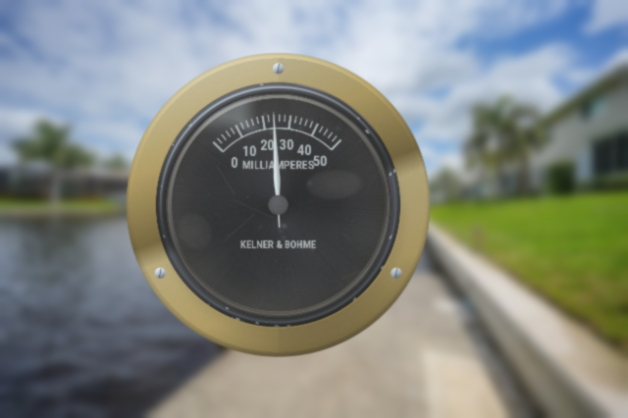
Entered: 24,mA
